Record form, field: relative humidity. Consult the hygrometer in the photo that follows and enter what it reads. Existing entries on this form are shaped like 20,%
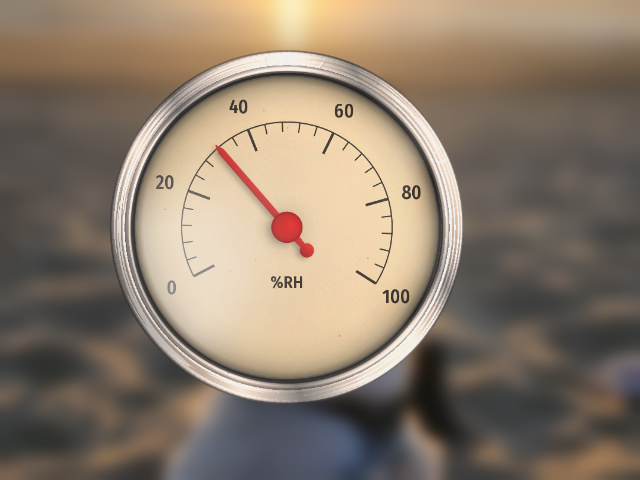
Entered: 32,%
